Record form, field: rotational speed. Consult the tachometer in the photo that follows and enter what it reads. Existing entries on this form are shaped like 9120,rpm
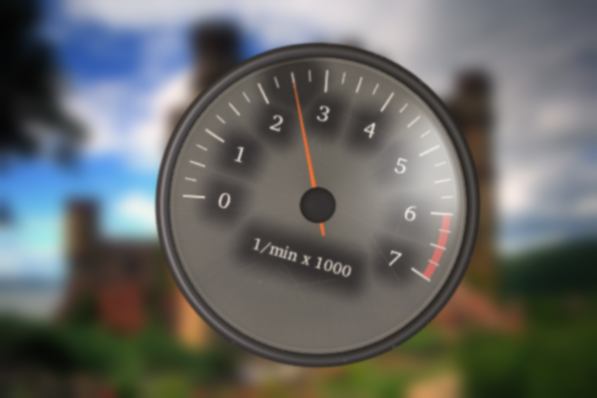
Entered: 2500,rpm
